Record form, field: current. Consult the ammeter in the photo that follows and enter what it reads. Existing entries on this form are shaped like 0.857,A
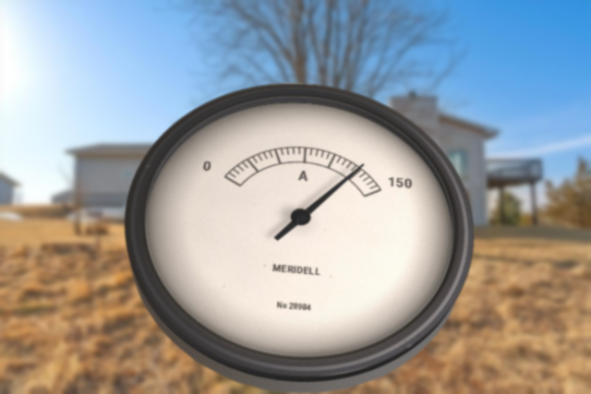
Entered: 125,A
